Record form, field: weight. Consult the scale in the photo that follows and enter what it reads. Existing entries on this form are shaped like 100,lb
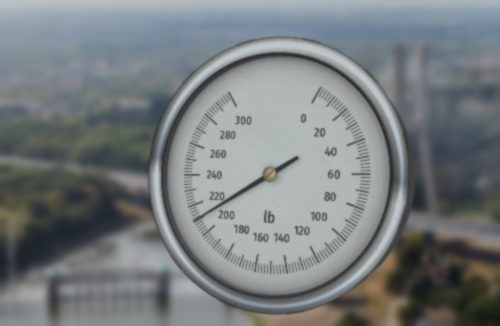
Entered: 210,lb
